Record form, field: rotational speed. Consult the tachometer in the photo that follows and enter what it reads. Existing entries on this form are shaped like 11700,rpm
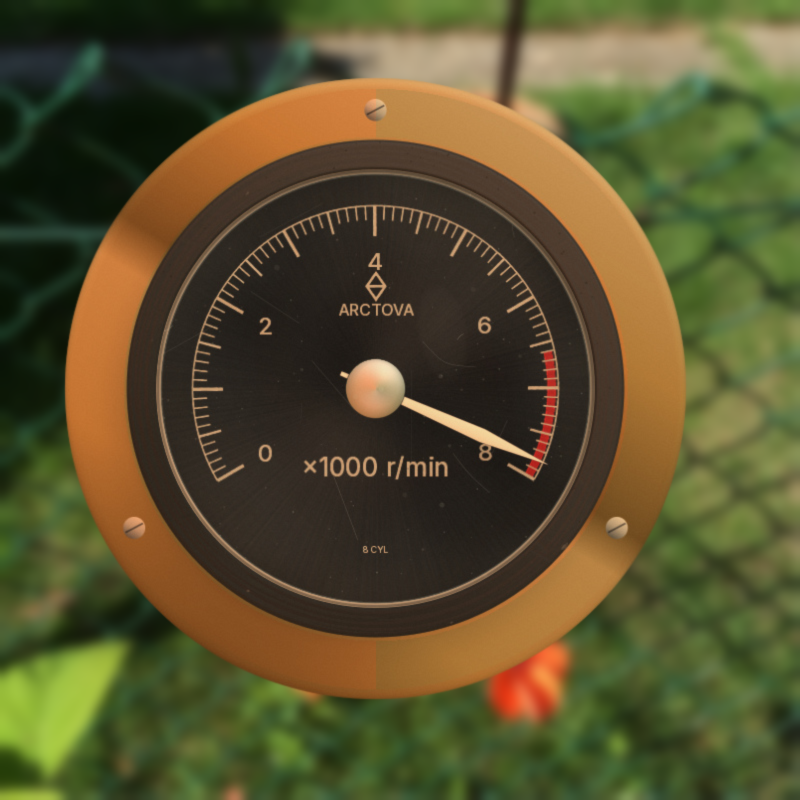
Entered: 7800,rpm
